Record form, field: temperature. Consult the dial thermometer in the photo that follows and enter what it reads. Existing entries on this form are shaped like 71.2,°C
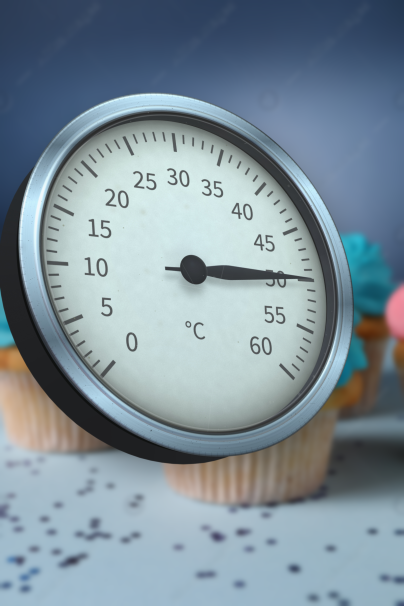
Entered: 50,°C
